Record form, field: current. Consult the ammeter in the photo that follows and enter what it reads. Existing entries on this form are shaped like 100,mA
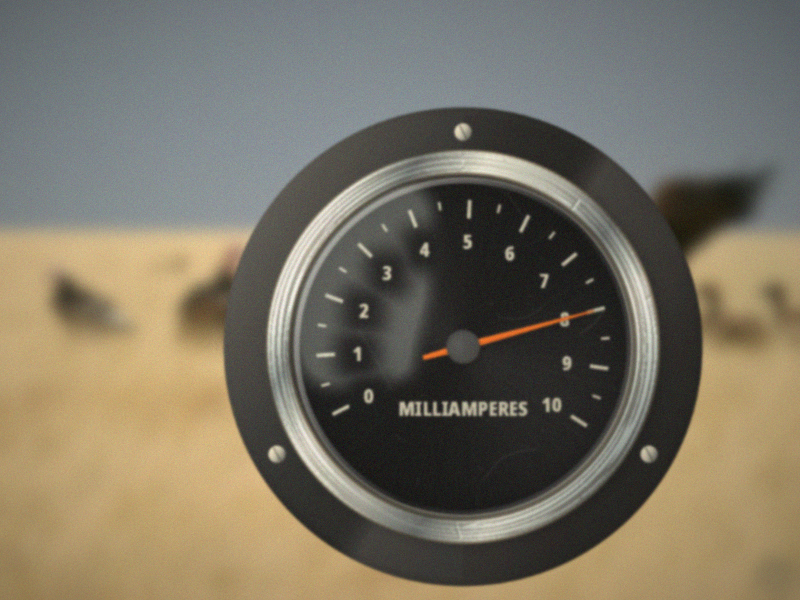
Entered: 8,mA
